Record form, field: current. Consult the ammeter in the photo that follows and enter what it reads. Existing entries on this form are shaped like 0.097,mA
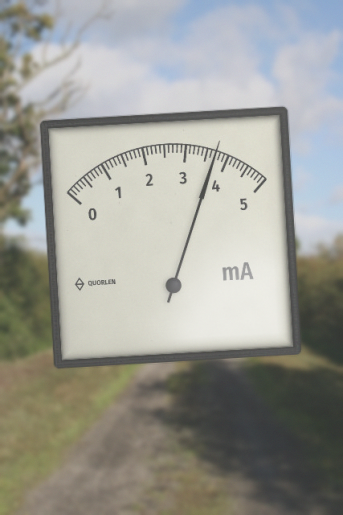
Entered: 3.7,mA
